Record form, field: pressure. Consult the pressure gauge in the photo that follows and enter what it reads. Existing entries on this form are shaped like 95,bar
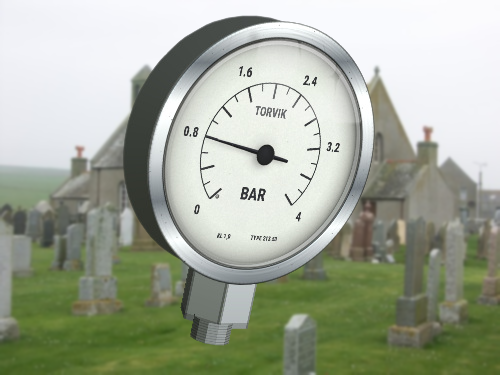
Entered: 0.8,bar
